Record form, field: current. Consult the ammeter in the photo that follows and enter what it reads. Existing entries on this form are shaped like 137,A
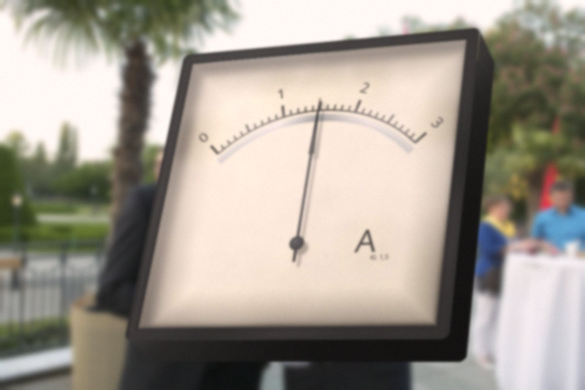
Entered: 1.5,A
